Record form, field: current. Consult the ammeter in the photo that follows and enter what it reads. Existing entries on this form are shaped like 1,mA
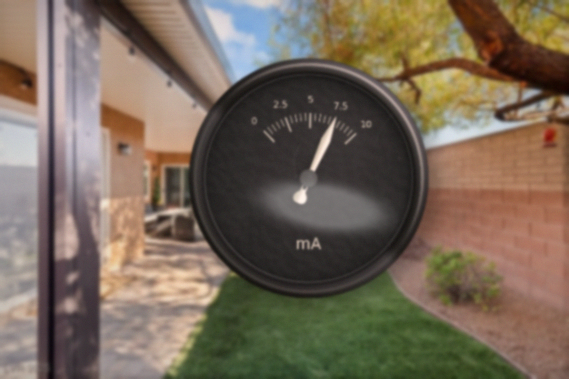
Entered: 7.5,mA
